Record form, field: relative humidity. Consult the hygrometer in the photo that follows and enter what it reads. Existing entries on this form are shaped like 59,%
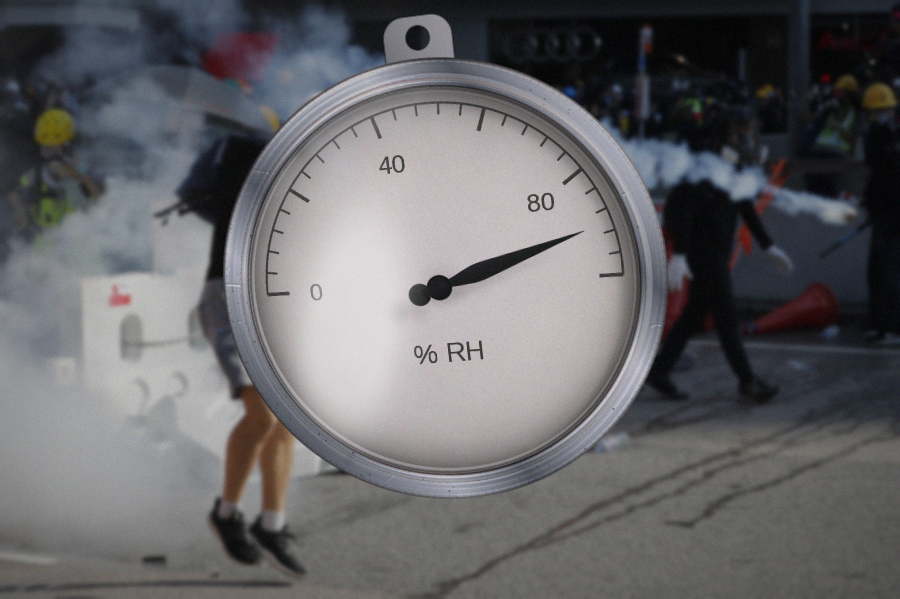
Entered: 90,%
